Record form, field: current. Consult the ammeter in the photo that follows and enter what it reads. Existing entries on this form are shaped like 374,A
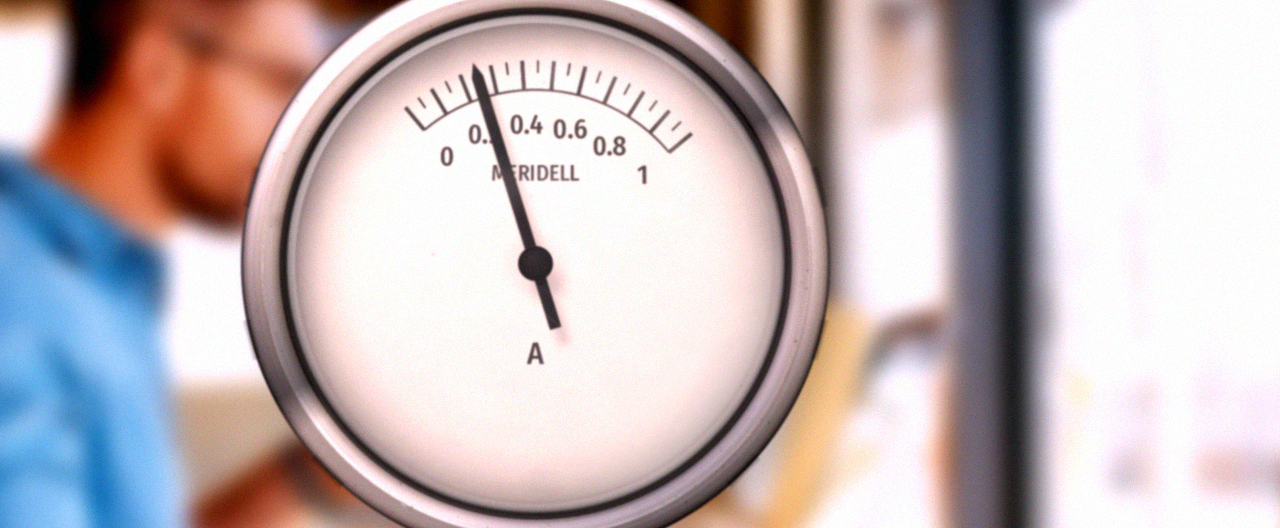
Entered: 0.25,A
